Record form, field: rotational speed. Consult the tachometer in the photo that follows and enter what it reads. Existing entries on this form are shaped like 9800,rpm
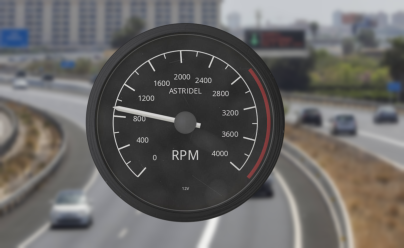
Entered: 900,rpm
